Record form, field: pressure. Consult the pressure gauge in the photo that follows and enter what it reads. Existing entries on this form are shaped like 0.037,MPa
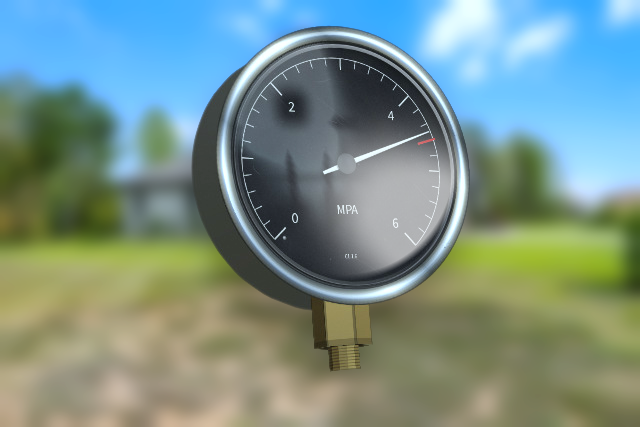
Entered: 4.5,MPa
